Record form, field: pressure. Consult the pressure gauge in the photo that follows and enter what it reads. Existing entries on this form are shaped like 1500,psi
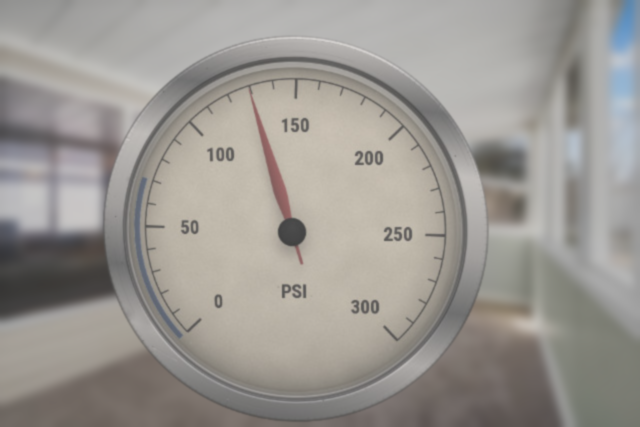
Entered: 130,psi
